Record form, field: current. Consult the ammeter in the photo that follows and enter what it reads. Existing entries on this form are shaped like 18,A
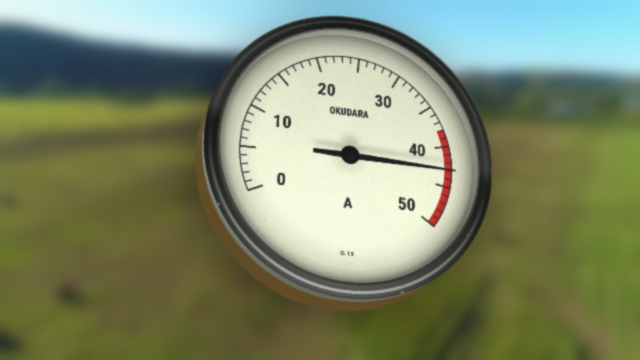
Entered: 43,A
